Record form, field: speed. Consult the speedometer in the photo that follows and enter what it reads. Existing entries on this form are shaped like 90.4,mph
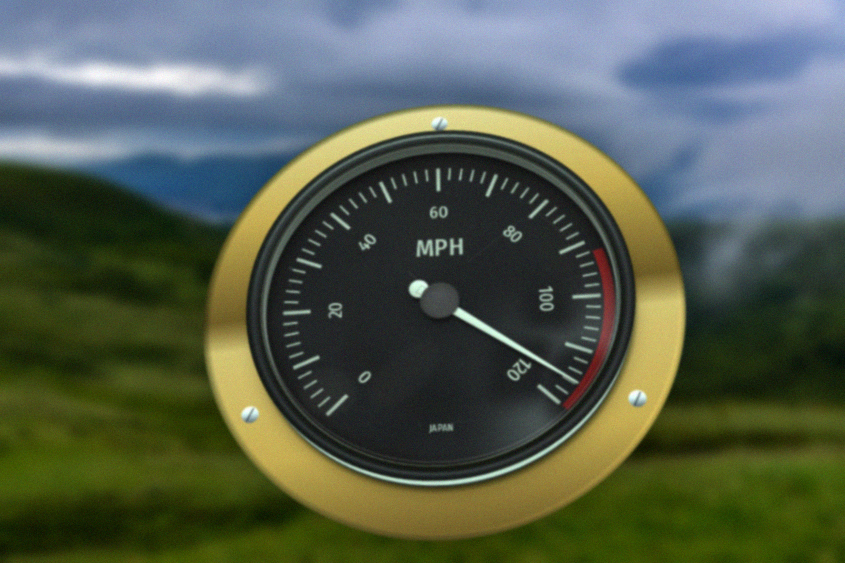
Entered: 116,mph
